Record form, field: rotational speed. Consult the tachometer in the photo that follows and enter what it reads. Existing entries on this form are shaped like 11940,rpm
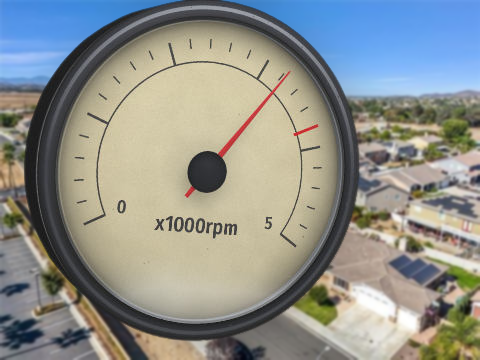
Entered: 3200,rpm
